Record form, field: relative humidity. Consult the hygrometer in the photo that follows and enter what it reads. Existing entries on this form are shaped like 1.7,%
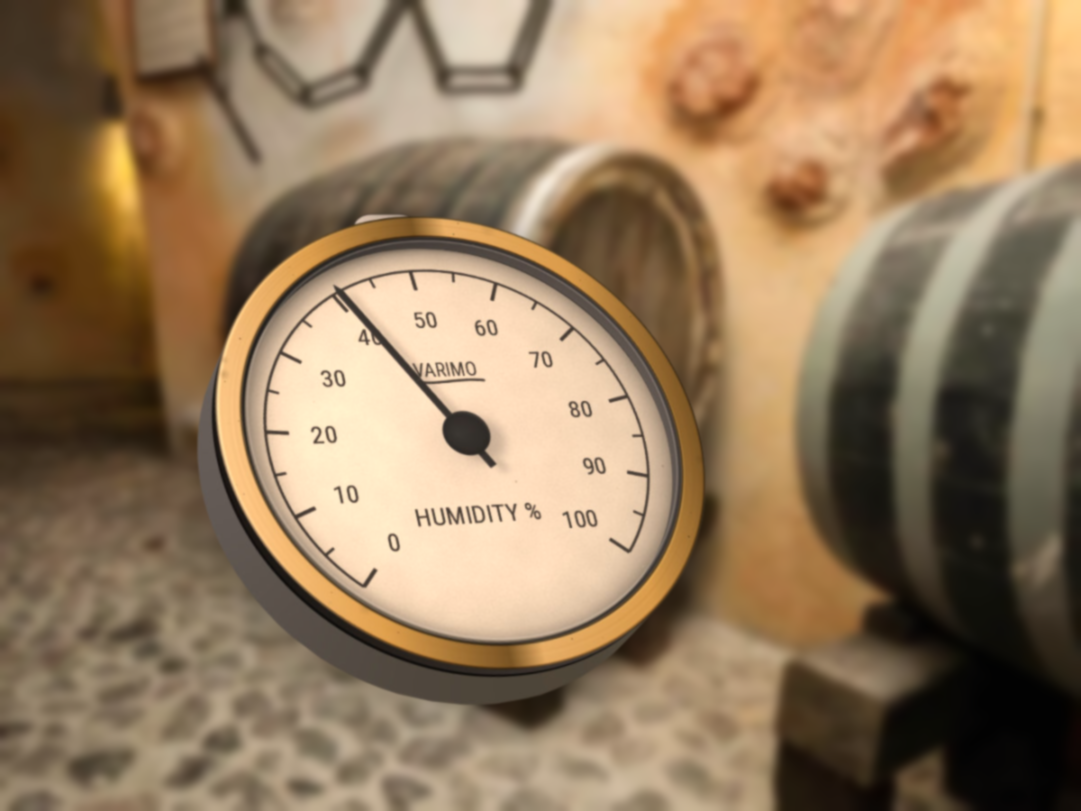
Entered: 40,%
